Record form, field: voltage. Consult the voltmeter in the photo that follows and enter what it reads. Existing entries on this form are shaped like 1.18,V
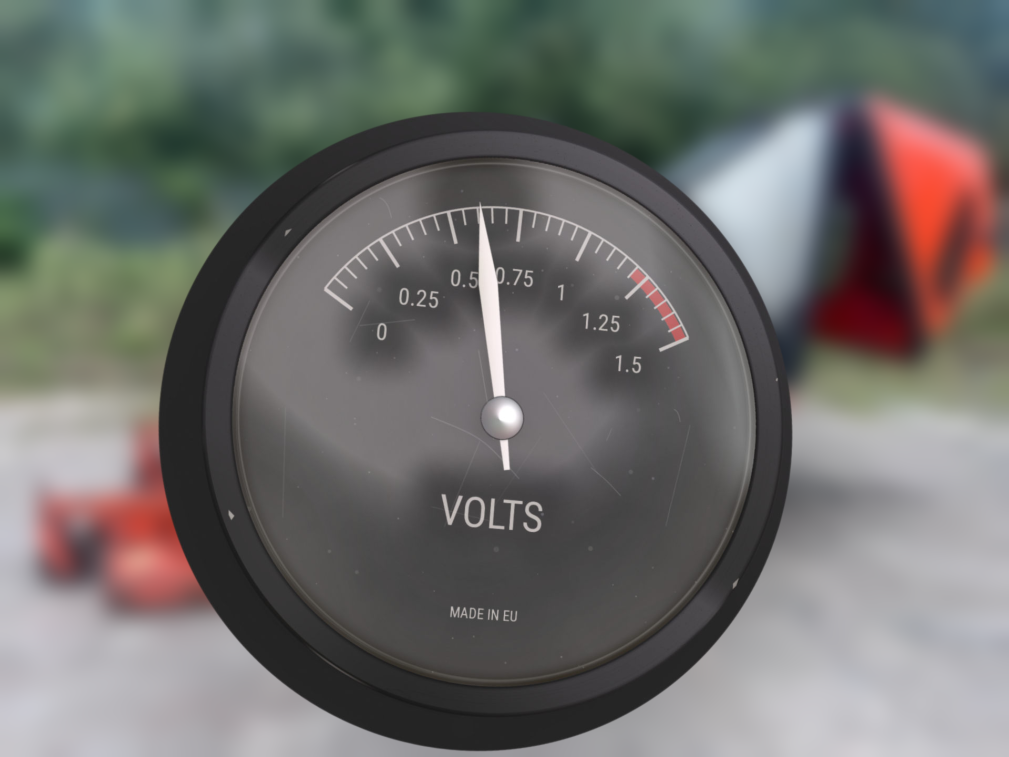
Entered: 0.6,V
